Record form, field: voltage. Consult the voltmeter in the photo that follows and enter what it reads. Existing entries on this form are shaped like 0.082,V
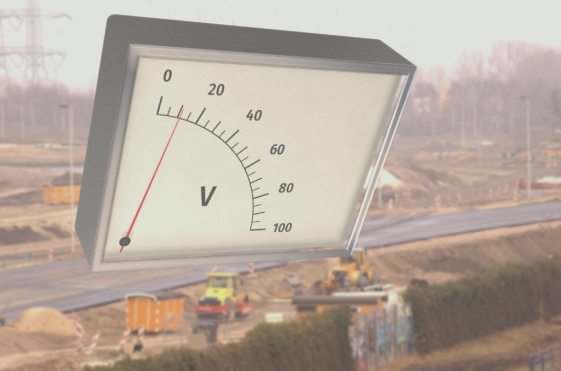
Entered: 10,V
